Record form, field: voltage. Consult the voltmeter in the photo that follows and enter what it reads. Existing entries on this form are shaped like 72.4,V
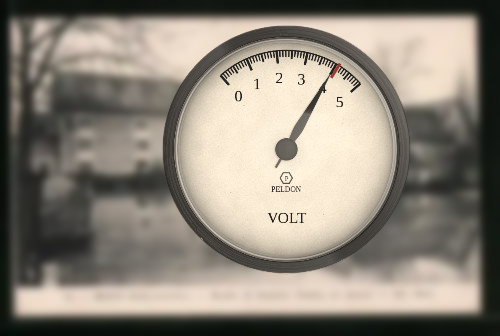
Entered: 4,V
